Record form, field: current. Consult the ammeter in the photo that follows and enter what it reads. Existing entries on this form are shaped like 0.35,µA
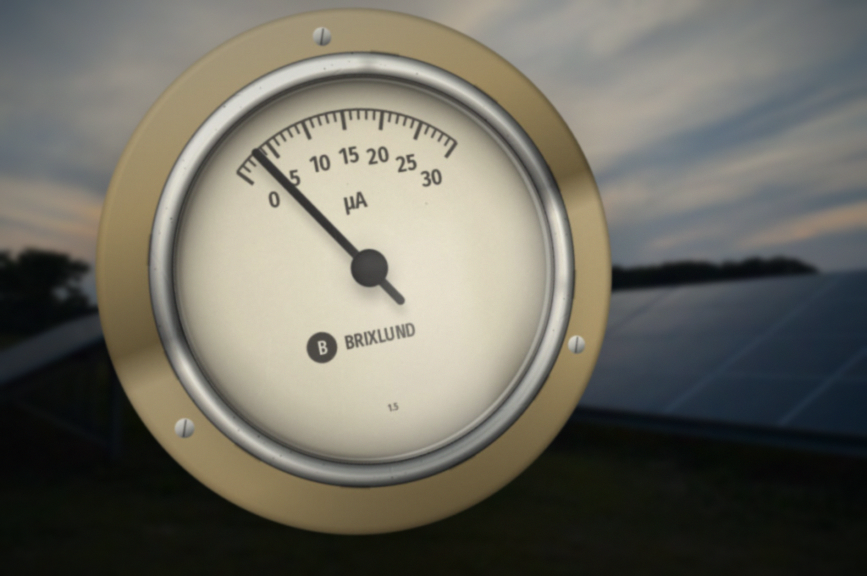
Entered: 3,µA
